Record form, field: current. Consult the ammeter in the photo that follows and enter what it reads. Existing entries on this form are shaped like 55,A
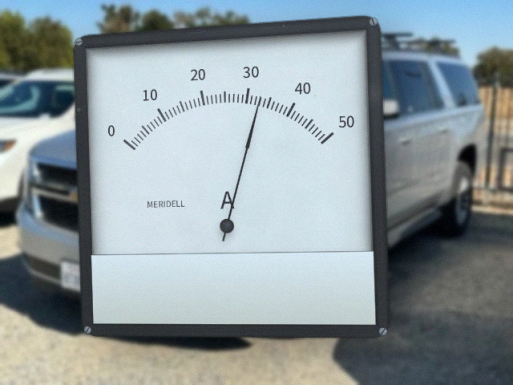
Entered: 33,A
